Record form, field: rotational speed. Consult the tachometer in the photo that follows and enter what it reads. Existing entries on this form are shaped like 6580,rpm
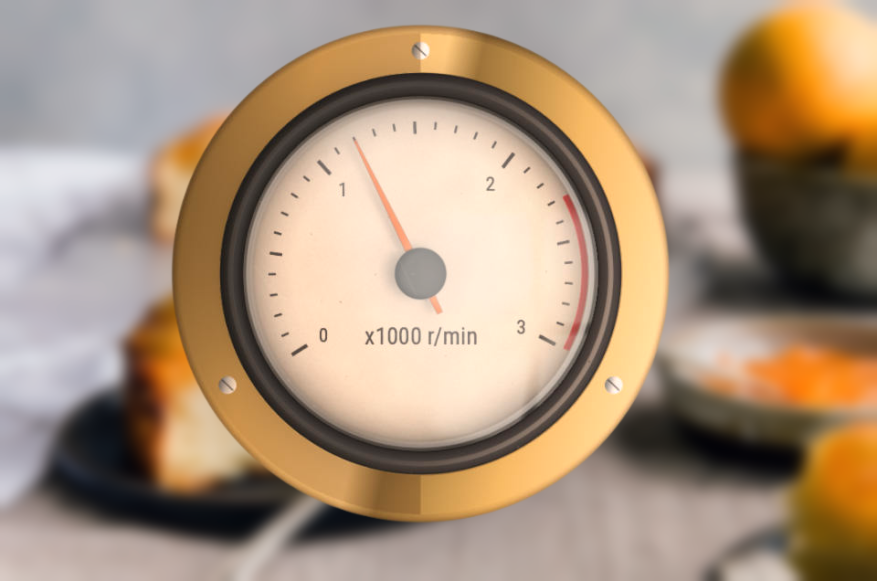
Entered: 1200,rpm
